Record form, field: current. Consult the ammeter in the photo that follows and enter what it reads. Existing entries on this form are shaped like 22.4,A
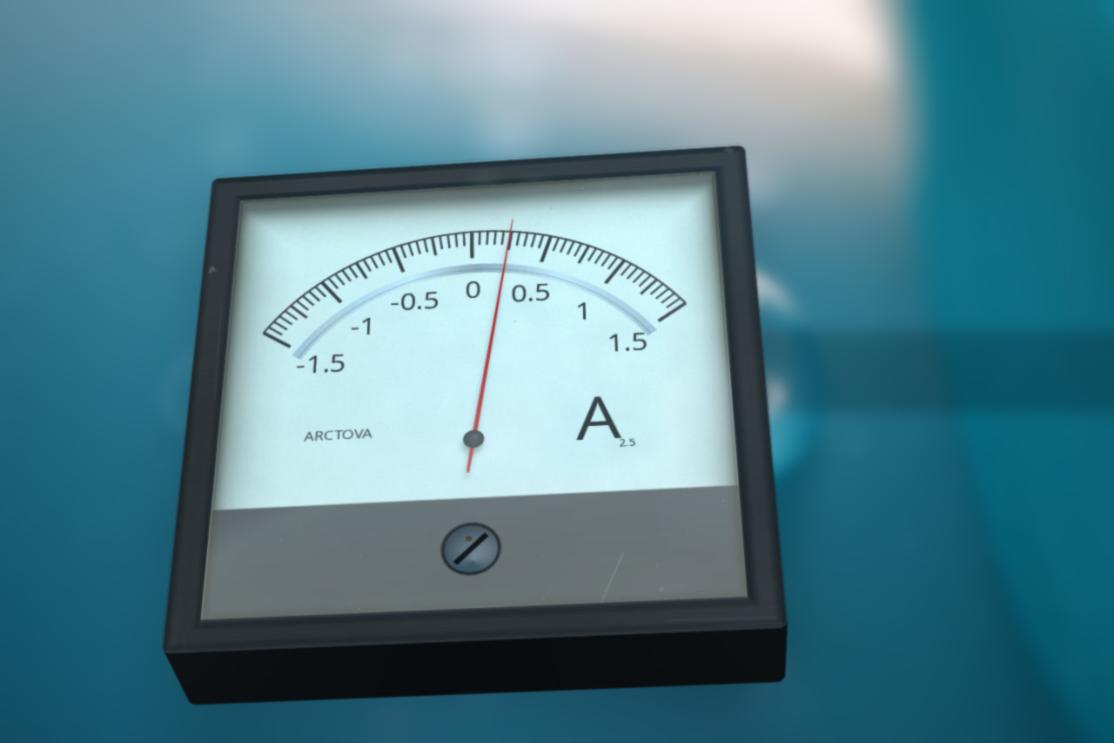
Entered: 0.25,A
